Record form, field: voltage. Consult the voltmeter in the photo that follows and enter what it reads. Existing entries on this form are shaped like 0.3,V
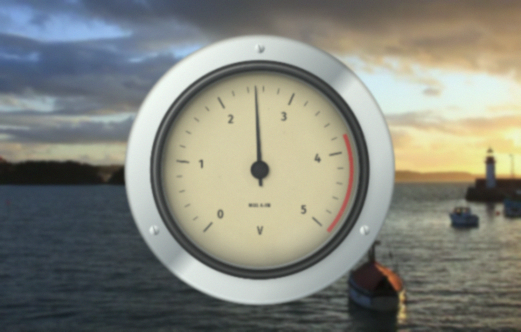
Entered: 2.5,V
